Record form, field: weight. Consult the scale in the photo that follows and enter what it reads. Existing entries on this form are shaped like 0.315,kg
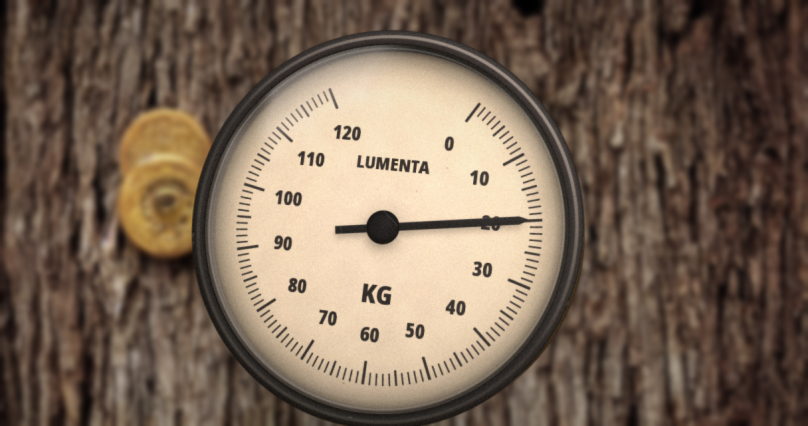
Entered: 20,kg
